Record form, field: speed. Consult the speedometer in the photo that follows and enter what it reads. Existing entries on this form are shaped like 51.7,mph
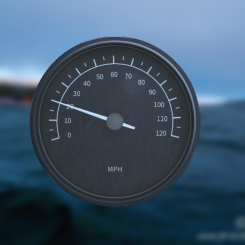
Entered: 20,mph
